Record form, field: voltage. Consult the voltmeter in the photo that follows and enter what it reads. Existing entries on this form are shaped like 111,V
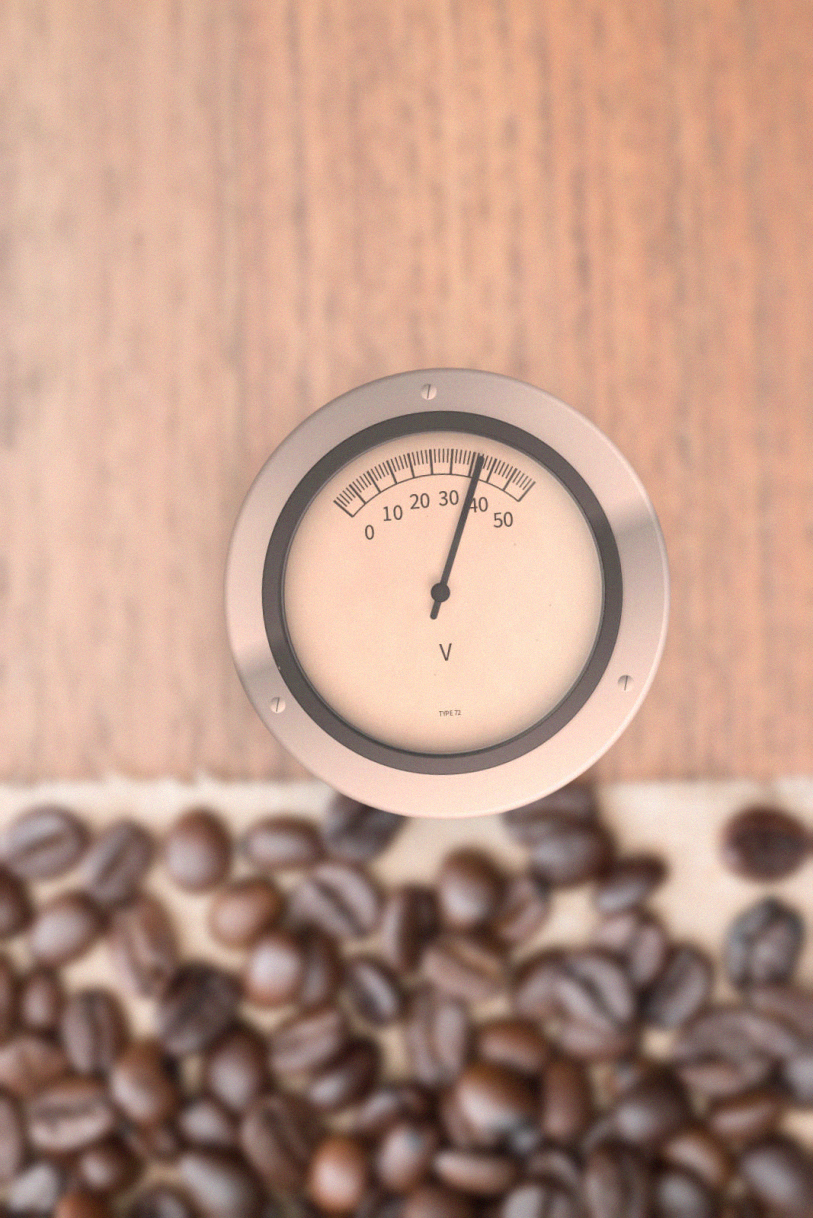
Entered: 37,V
